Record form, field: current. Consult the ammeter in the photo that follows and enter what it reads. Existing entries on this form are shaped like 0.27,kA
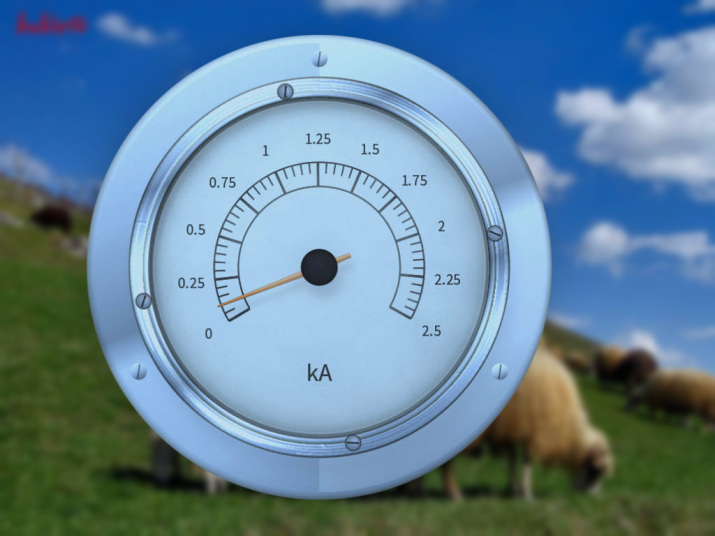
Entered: 0.1,kA
